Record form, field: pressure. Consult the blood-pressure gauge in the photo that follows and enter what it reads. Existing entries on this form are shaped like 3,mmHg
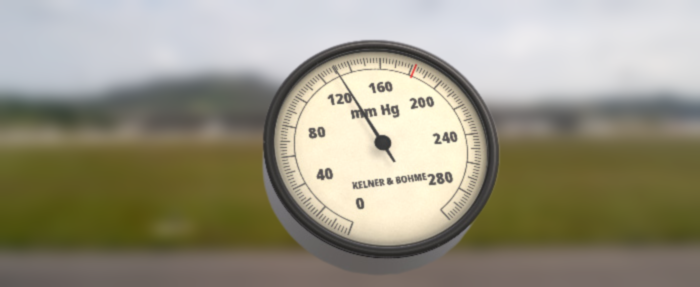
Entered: 130,mmHg
